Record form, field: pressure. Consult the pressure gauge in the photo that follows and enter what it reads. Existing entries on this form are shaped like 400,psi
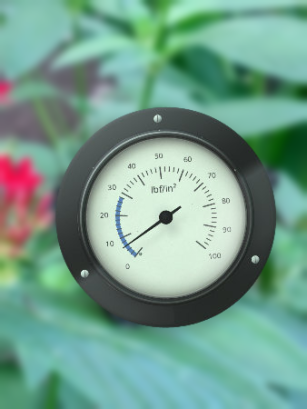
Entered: 6,psi
